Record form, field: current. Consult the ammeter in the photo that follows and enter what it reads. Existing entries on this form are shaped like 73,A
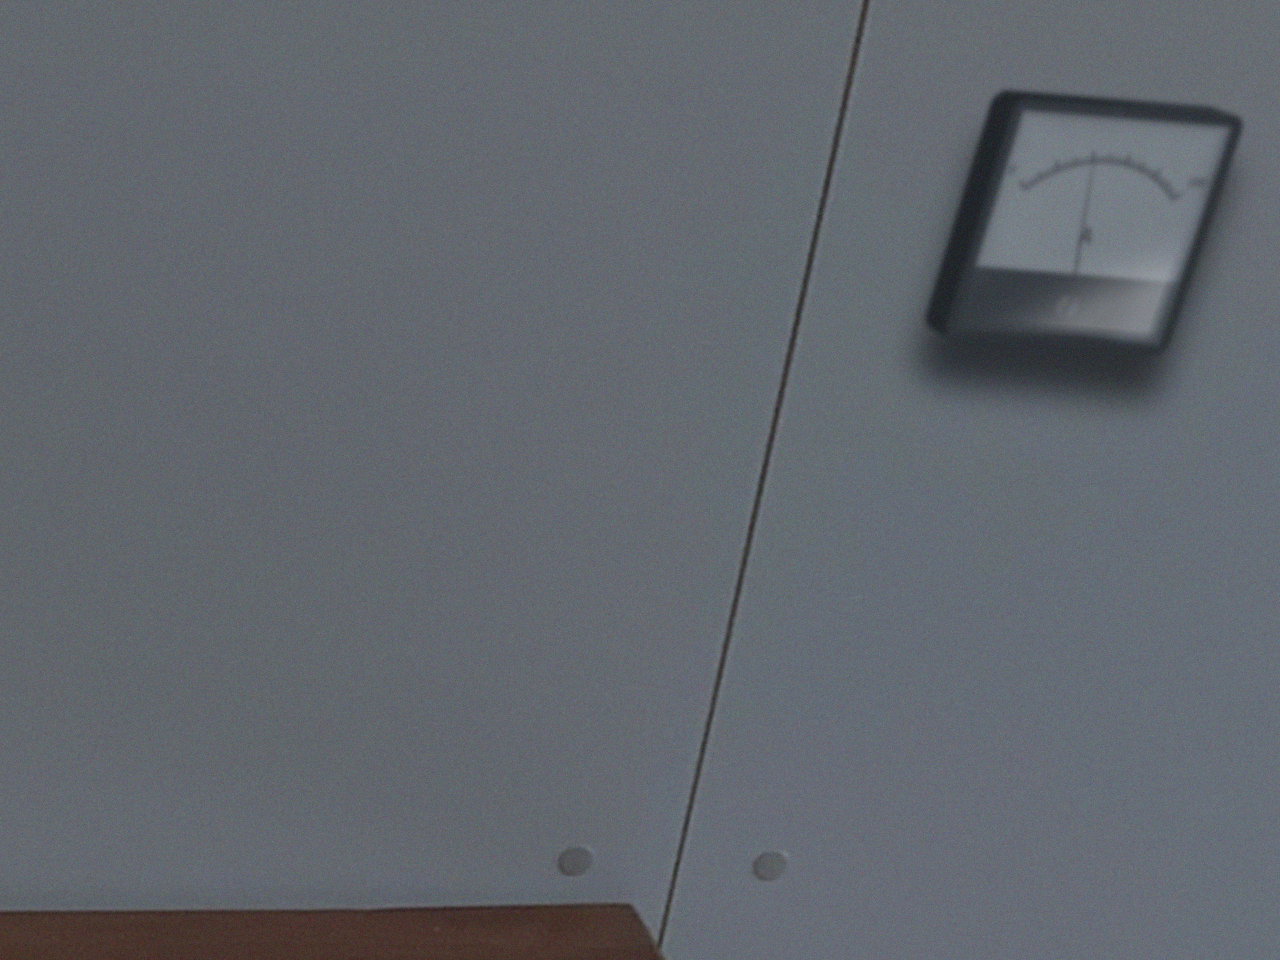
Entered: 40,A
